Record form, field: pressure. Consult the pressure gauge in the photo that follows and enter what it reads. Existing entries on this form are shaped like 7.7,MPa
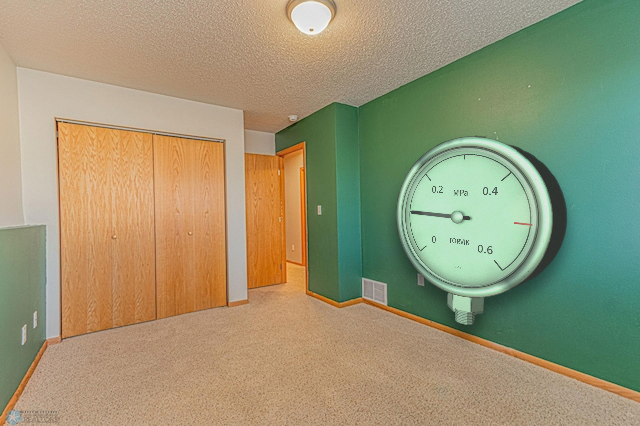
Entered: 0.1,MPa
